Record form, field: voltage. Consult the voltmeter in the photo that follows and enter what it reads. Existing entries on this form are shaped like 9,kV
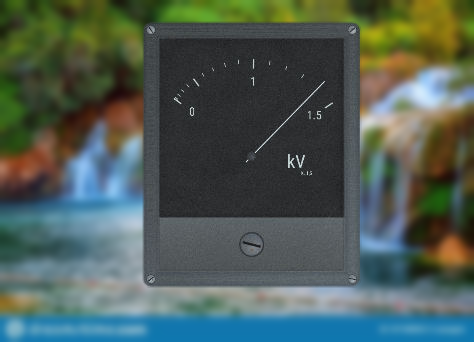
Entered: 1.4,kV
